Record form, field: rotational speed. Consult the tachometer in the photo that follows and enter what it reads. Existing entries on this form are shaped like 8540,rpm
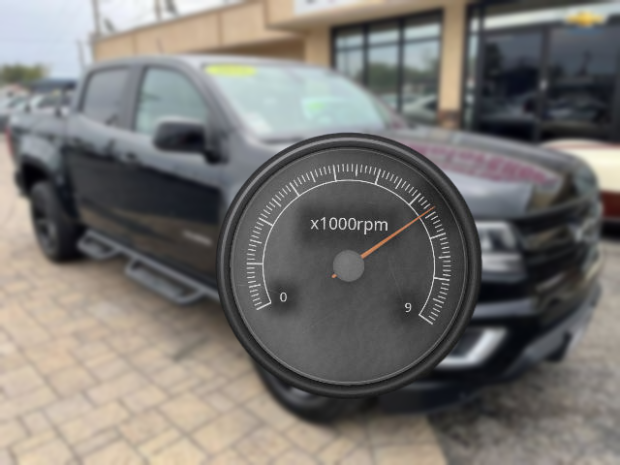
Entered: 6400,rpm
